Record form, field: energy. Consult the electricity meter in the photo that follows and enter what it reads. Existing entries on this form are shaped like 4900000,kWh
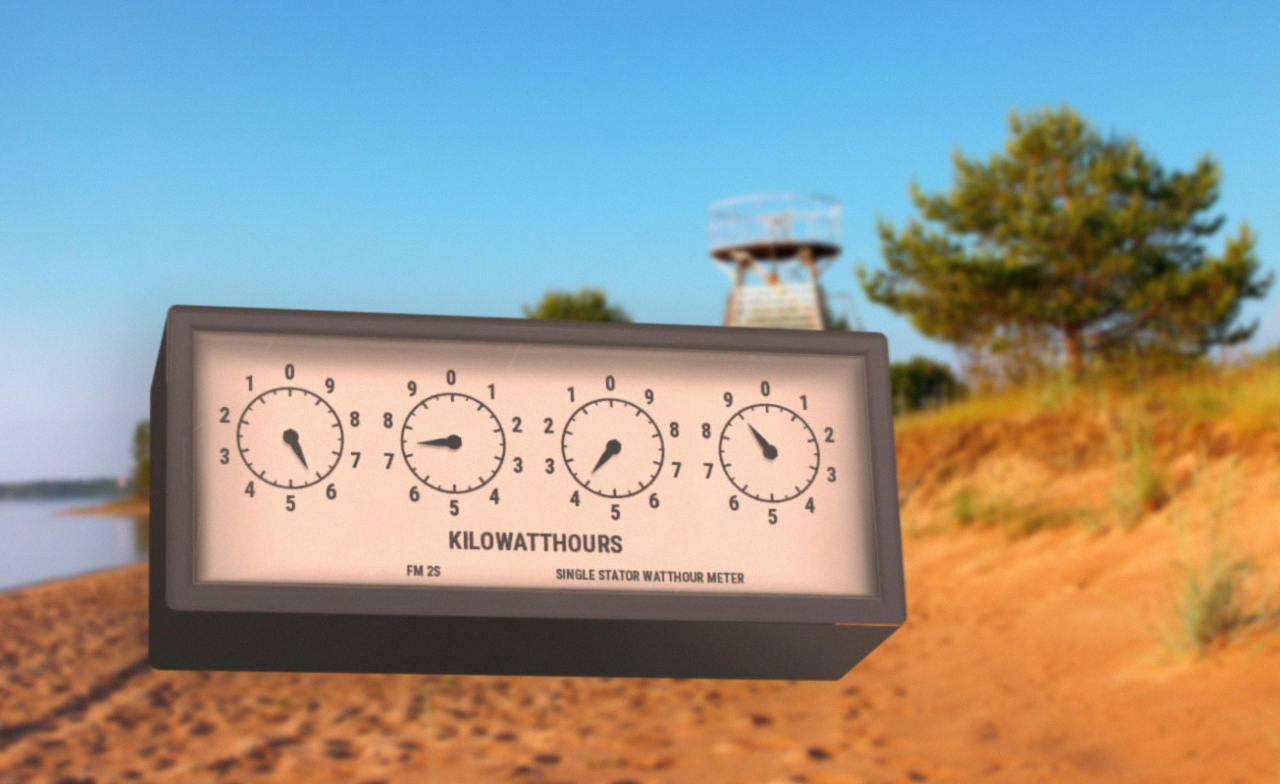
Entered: 5739,kWh
